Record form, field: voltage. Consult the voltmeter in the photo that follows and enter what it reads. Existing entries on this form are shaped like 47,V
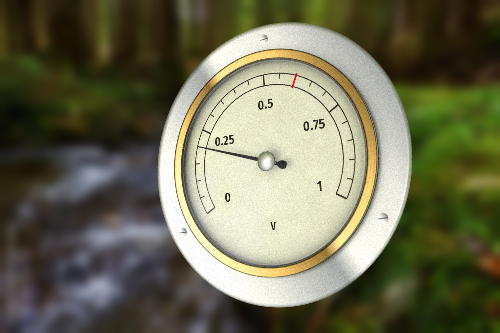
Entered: 0.2,V
